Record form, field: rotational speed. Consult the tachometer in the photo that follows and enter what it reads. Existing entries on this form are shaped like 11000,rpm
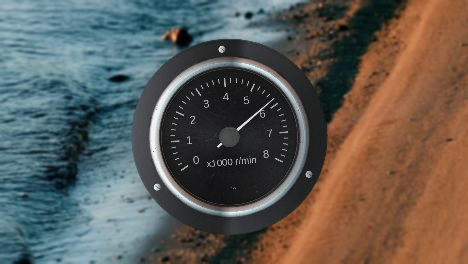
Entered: 5800,rpm
